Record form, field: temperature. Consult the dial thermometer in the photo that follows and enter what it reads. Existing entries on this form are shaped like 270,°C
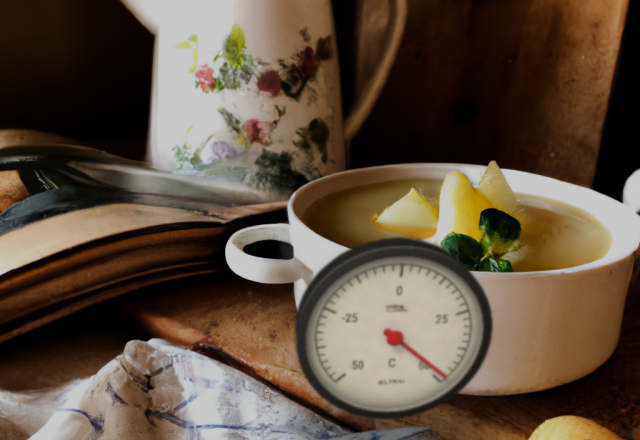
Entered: 47.5,°C
